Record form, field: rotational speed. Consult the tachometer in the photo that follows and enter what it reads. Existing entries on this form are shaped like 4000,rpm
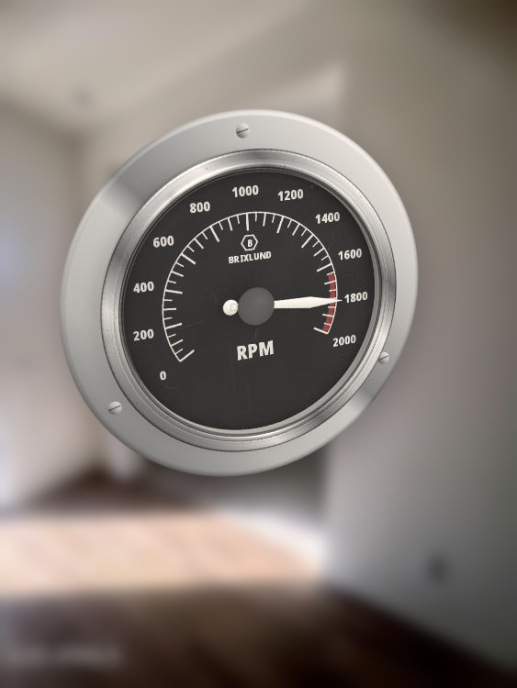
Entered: 1800,rpm
